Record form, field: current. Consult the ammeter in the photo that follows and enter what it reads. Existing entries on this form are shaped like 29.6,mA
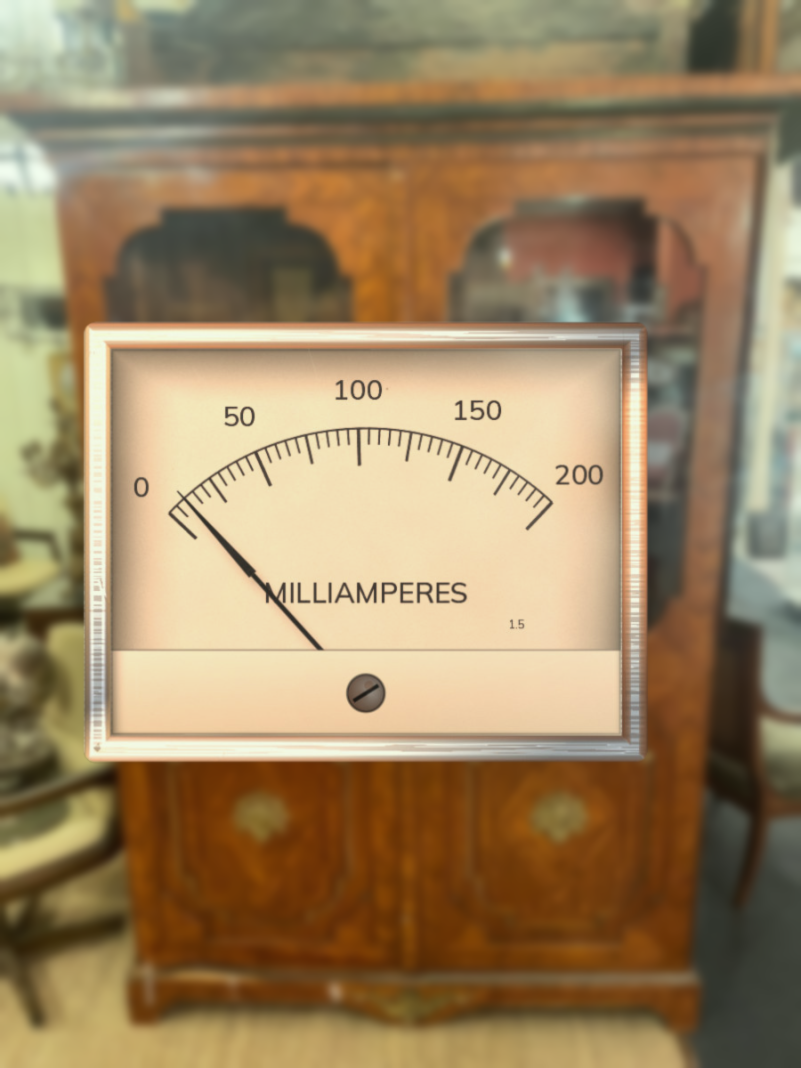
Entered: 10,mA
